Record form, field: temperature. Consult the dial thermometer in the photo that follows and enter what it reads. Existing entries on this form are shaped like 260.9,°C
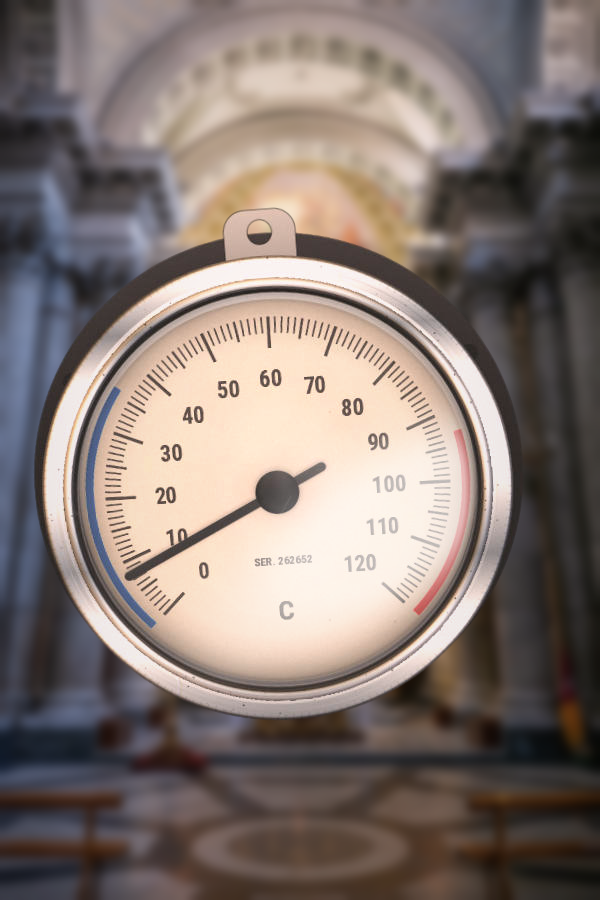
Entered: 8,°C
